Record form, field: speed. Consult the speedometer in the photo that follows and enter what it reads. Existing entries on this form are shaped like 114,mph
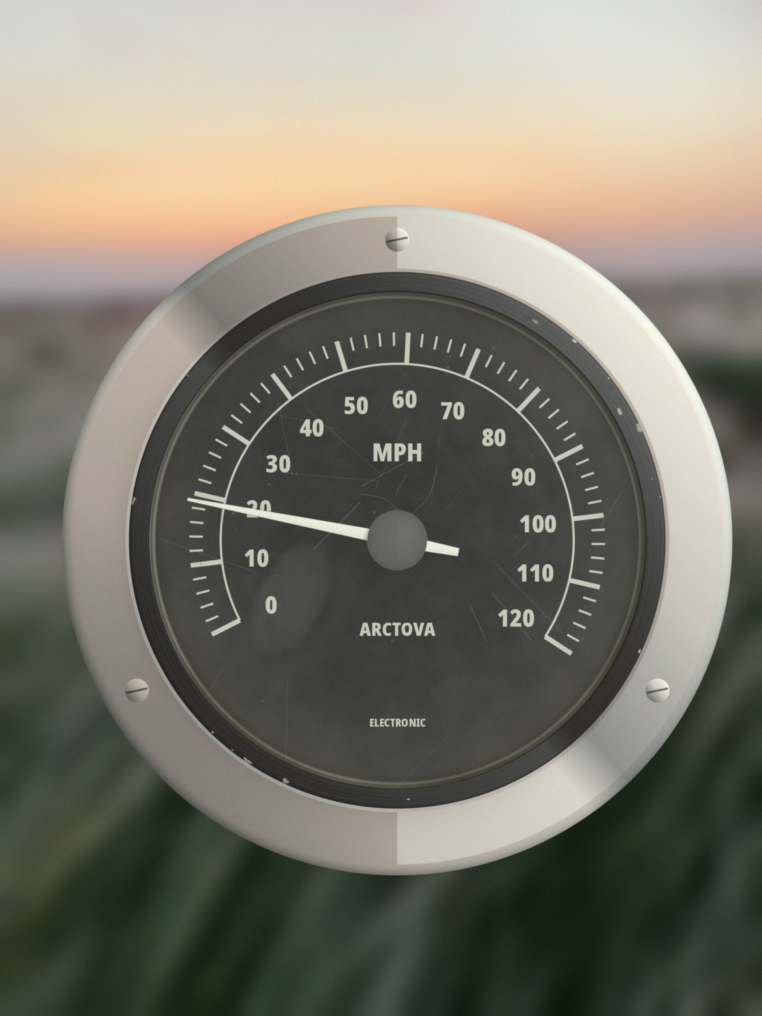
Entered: 19,mph
